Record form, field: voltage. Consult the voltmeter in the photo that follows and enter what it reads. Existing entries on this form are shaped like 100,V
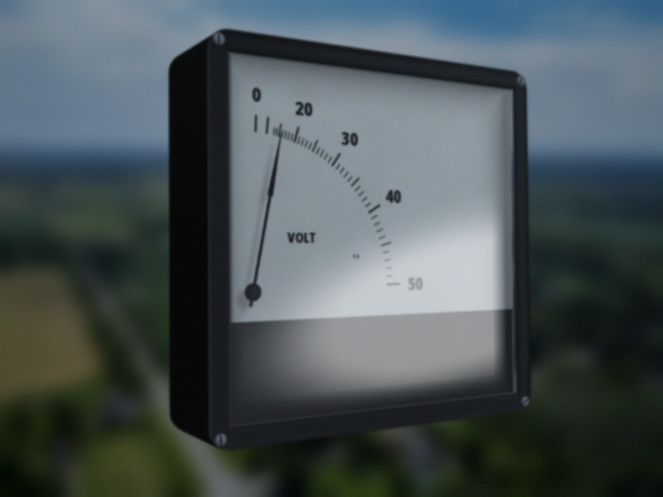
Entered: 15,V
